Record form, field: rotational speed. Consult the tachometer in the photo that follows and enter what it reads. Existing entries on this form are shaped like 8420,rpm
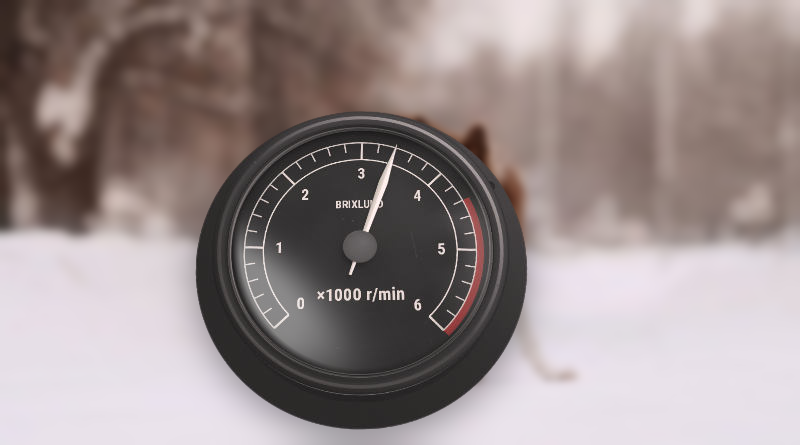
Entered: 3400,rpm
